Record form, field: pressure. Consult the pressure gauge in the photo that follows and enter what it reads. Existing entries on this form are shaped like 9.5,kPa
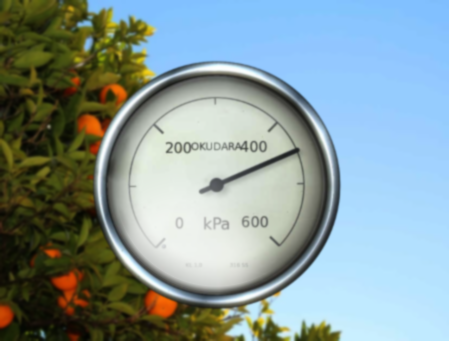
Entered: 450,kPa
